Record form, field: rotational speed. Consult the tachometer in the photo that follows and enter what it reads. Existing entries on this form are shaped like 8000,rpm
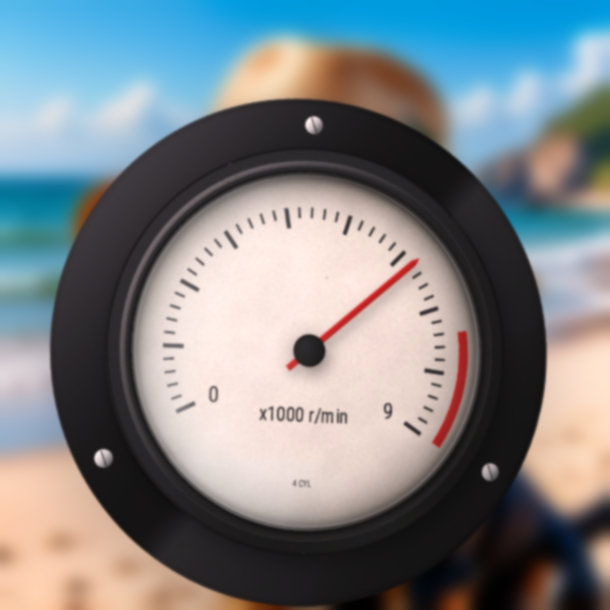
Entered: 6200,rpm
